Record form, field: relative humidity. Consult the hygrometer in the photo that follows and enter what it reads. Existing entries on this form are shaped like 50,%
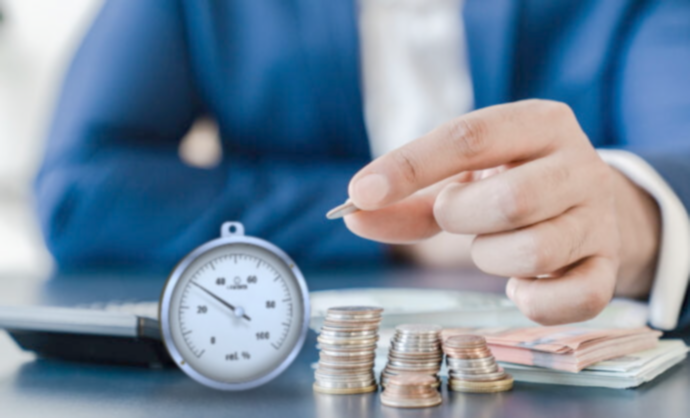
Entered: 30,%
